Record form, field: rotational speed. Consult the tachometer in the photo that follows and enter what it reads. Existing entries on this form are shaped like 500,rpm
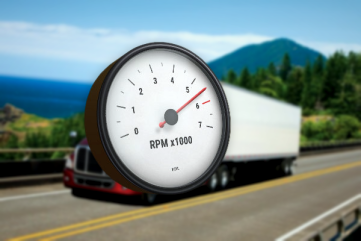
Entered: 5500,rpm
